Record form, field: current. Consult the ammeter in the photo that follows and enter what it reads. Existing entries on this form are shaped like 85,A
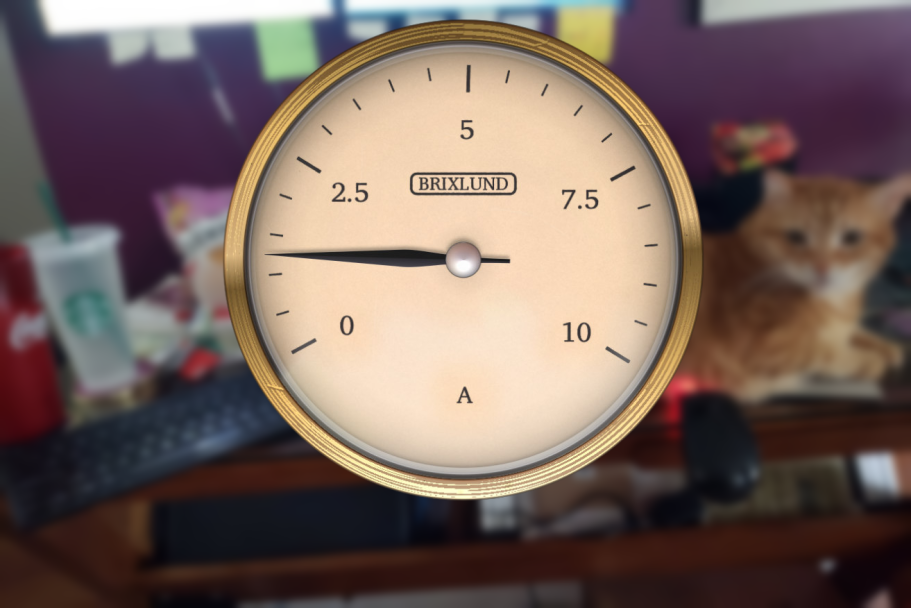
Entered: 1.25,A
